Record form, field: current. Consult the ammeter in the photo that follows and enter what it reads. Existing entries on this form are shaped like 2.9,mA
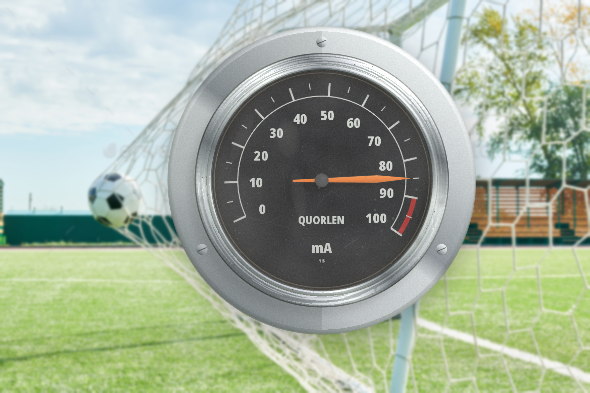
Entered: 85,mA
